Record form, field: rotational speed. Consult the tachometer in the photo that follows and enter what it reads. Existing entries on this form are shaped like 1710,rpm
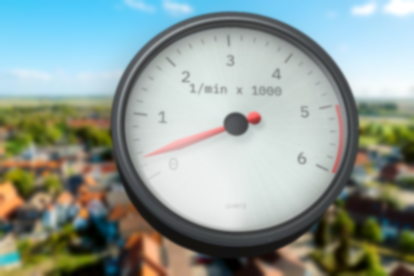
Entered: 300,rpm
